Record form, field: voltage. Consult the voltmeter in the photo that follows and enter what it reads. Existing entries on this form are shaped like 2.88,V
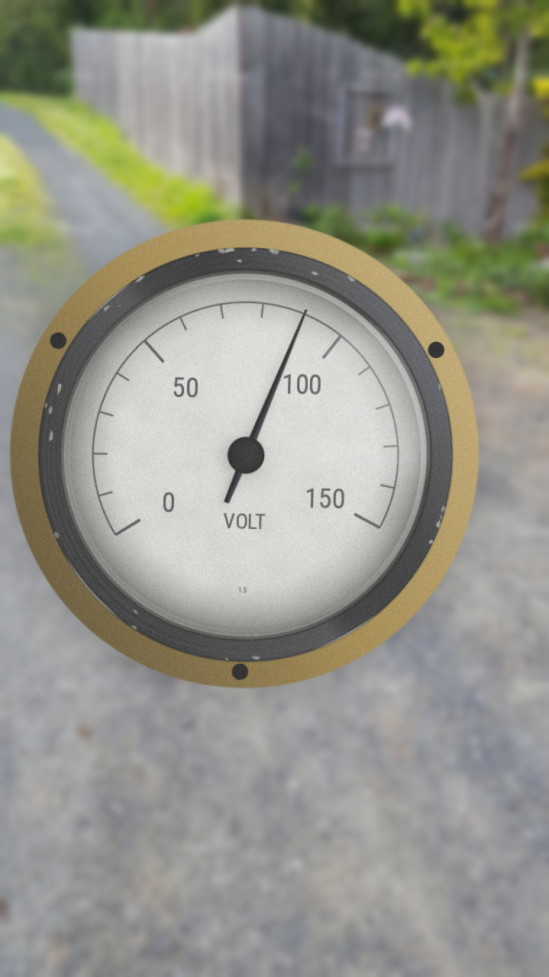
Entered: 90,V
